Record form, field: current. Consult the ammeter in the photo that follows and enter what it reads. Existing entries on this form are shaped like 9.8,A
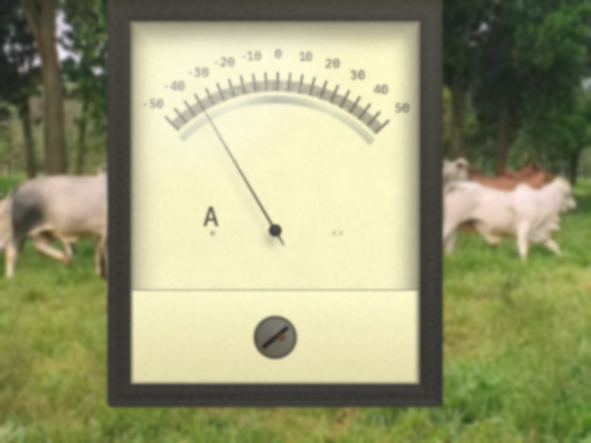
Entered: -35,A
